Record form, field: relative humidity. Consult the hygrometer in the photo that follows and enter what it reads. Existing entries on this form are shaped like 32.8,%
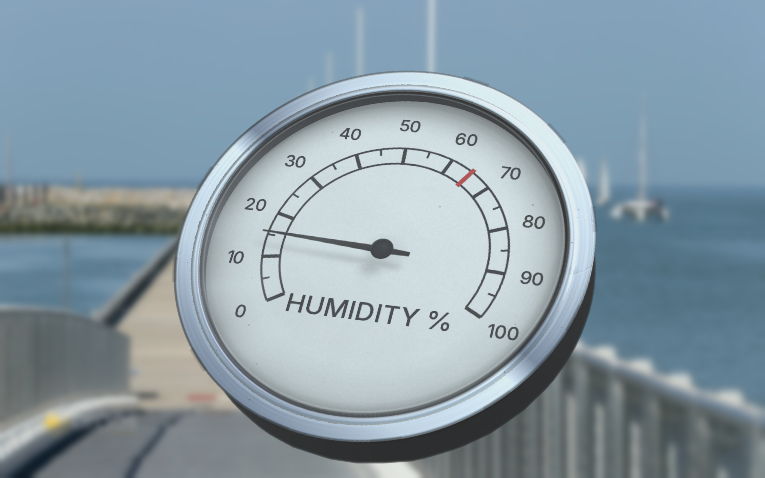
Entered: 15,%
